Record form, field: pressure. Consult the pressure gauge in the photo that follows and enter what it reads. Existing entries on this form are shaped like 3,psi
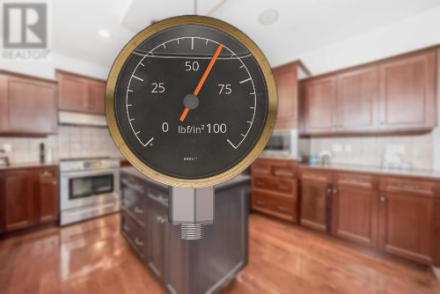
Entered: 60,psi
